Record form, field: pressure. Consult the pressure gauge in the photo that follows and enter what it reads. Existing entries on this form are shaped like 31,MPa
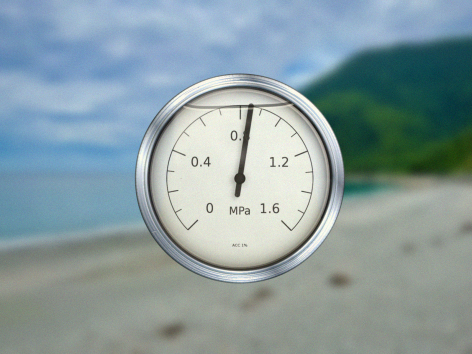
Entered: 0.85,MPa
